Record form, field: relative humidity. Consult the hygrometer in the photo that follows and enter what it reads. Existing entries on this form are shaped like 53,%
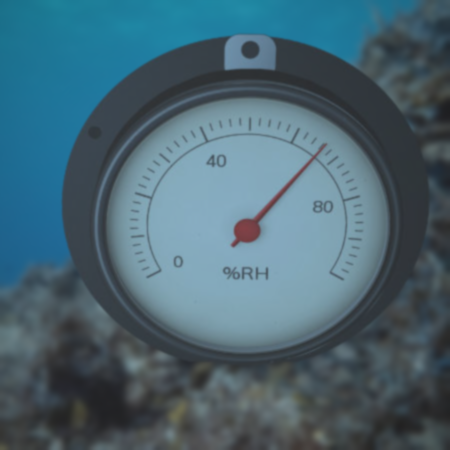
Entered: 66,%
